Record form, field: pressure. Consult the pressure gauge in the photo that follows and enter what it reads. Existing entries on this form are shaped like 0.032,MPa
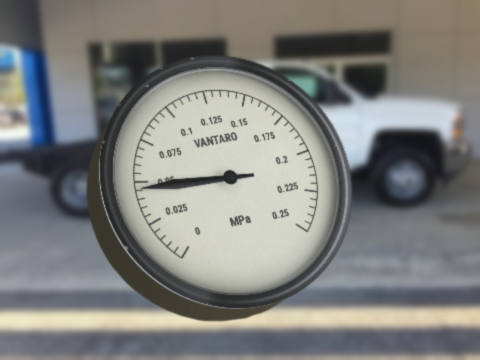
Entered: 0.045,MPa
